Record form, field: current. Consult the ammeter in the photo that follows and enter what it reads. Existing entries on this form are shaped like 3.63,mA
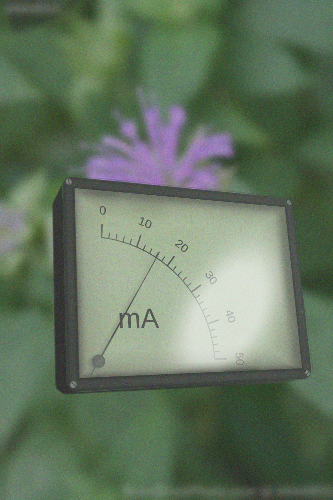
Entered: 16,mA
